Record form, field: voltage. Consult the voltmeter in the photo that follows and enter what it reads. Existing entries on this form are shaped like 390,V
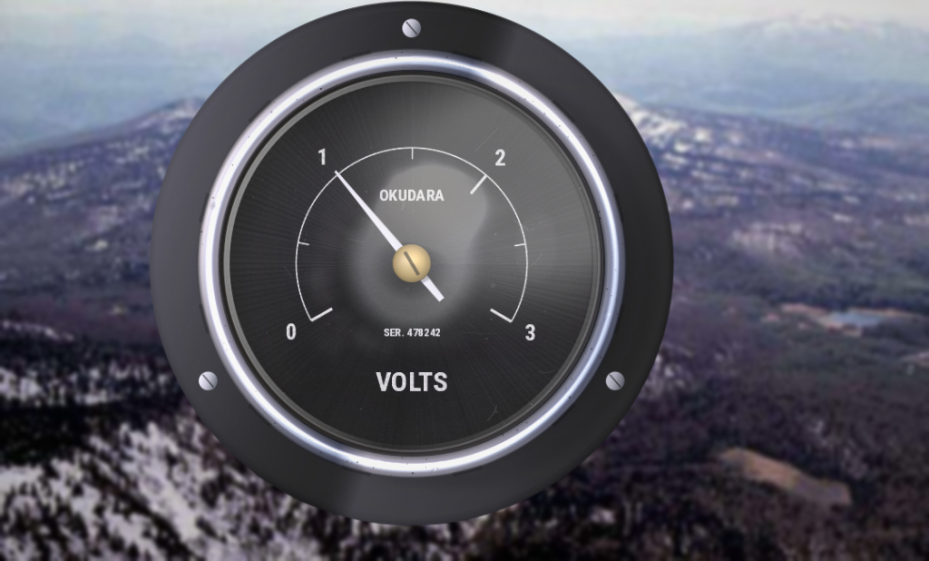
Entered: 1,V
